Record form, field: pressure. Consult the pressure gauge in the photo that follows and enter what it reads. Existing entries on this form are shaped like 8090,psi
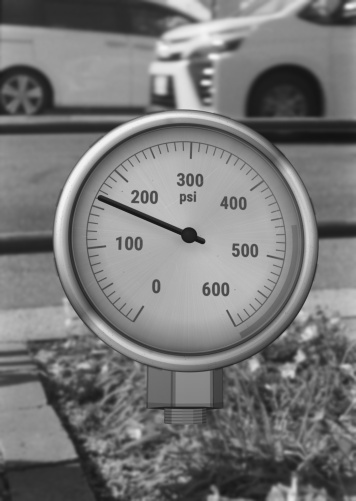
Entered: 160,psi
